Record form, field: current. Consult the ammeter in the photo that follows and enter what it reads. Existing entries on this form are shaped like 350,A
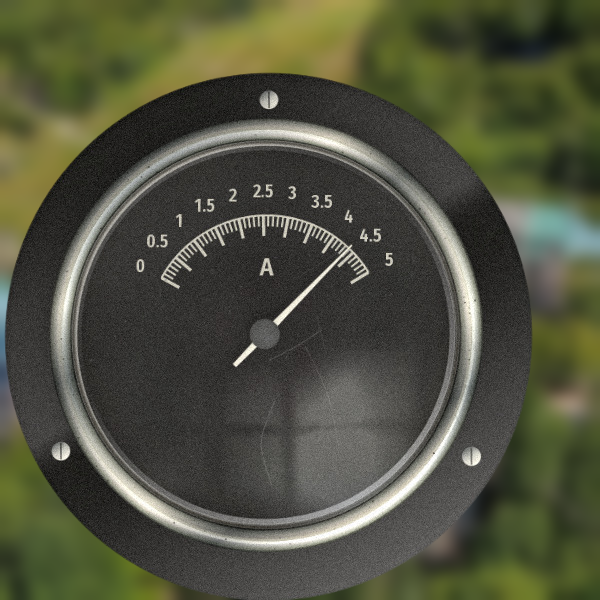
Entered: 4.4,A
